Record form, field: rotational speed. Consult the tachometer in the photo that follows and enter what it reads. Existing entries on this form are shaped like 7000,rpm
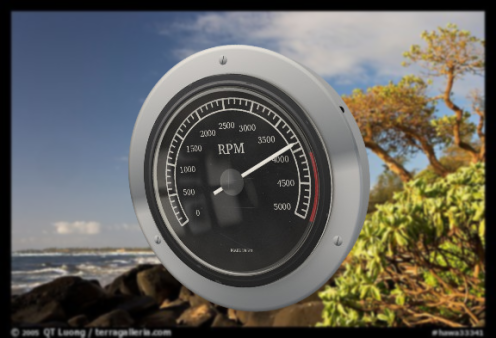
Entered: 3900,rpm
